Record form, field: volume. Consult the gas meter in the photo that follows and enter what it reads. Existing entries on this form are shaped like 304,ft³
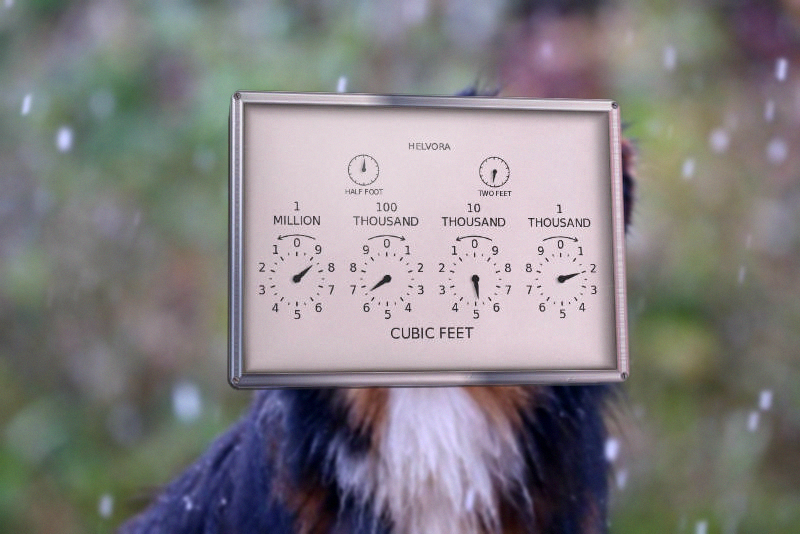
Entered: 865200,ft³
